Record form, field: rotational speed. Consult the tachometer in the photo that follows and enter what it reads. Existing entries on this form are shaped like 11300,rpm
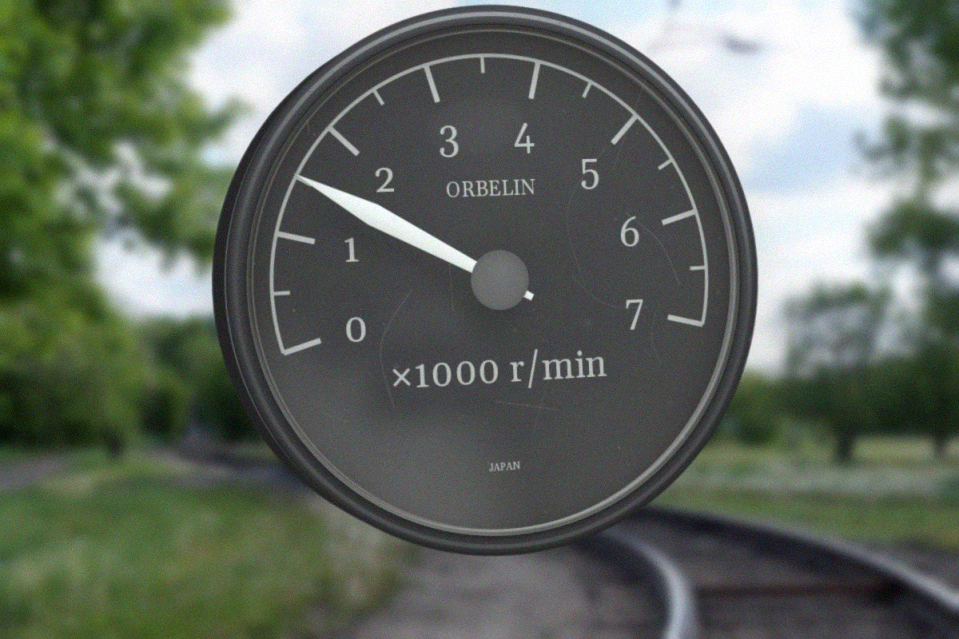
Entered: 1500,rpm
